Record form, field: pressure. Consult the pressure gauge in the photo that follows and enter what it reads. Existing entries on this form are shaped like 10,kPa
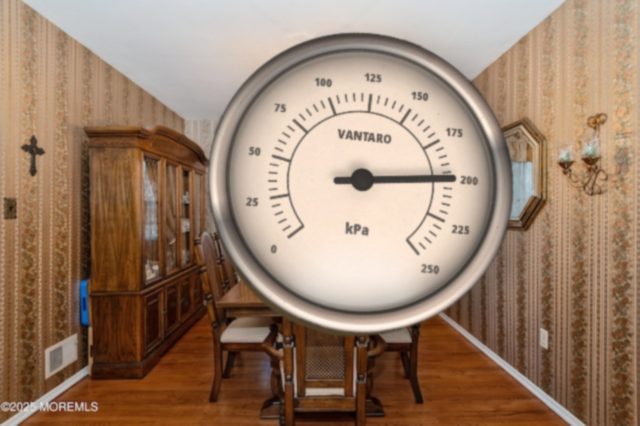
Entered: 200,kPa
